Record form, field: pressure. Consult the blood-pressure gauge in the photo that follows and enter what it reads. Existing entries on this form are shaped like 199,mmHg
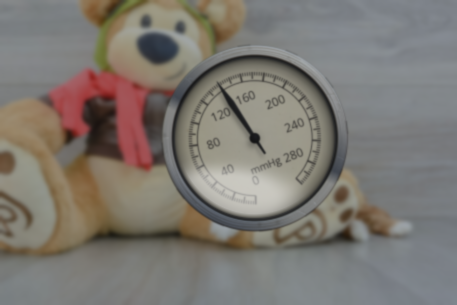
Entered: 140,mmHg
